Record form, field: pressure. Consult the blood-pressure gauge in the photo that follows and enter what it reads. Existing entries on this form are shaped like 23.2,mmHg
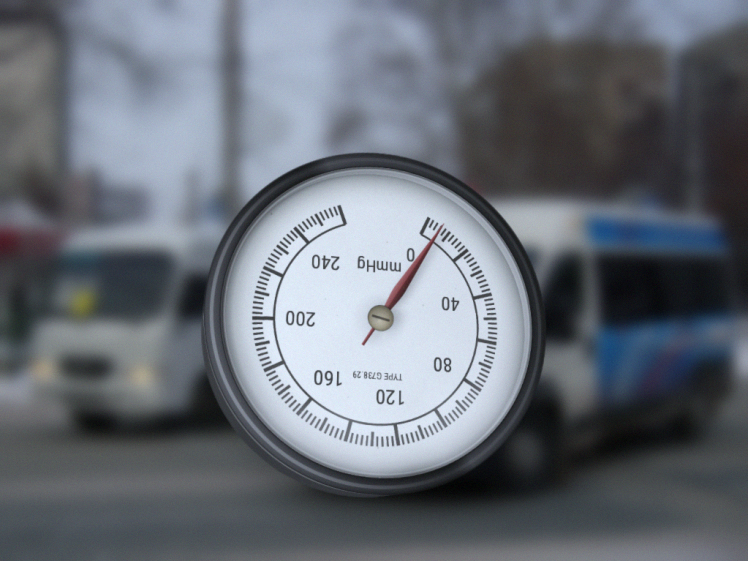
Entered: 6,mmHg
